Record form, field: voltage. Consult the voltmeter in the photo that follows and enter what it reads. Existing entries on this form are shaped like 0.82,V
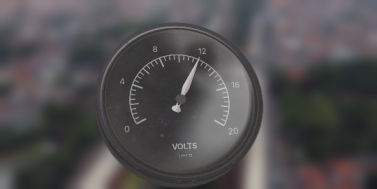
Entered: 12,V
